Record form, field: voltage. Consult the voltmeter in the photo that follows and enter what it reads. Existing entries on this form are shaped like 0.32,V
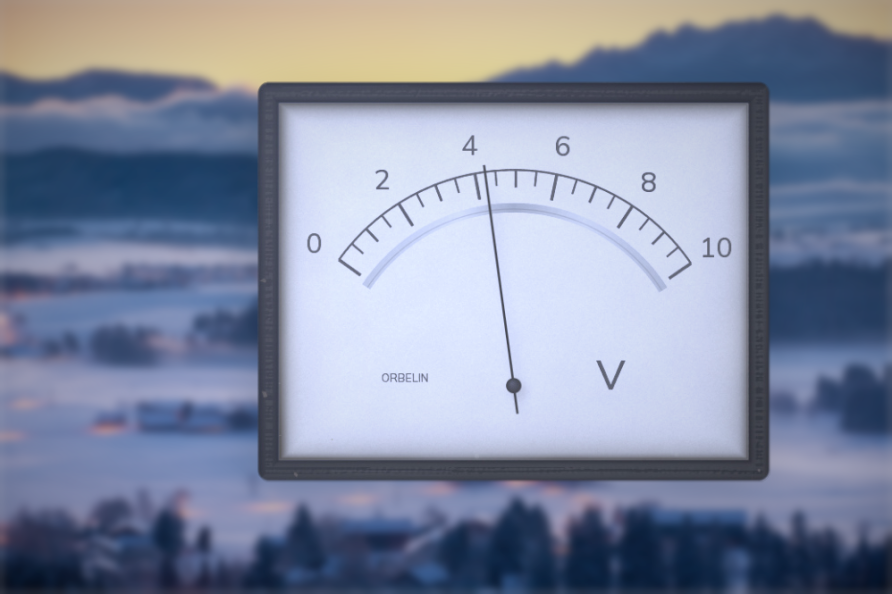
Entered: 4.25,V
